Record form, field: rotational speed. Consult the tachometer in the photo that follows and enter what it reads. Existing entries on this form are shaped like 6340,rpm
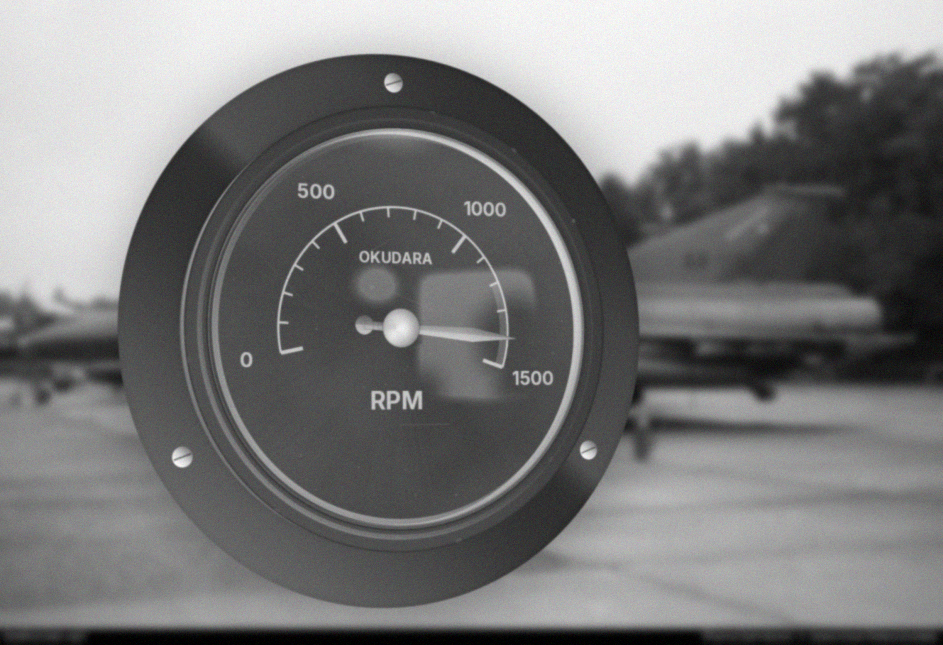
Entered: 1400,rpm
